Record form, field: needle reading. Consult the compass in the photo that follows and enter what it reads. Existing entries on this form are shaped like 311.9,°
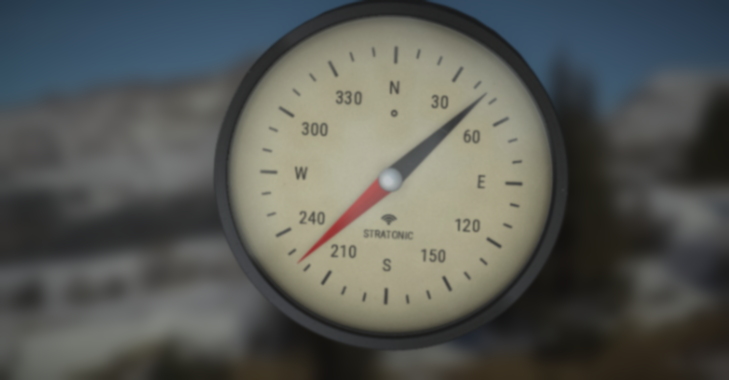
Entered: 225,°
